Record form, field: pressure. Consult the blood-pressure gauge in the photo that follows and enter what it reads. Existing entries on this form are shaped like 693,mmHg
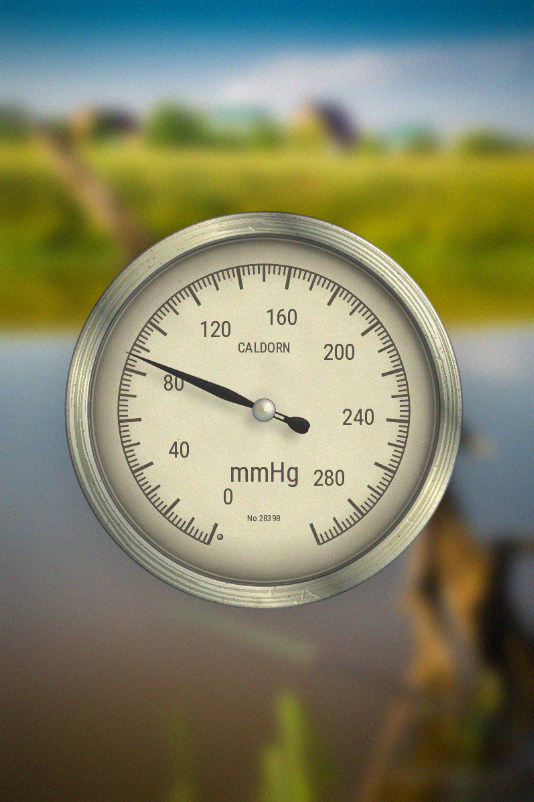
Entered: 86,mmHg
